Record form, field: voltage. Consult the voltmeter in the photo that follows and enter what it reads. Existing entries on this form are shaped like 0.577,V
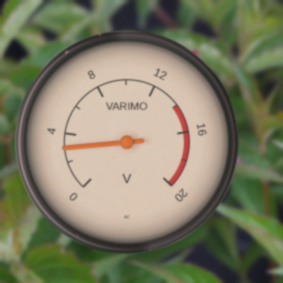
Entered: 3,V
